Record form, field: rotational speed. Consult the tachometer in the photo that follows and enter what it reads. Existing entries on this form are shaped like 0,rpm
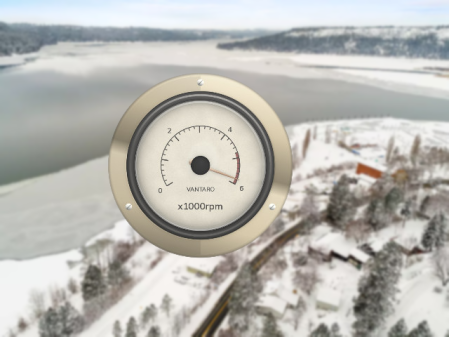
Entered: 5800,rpm
